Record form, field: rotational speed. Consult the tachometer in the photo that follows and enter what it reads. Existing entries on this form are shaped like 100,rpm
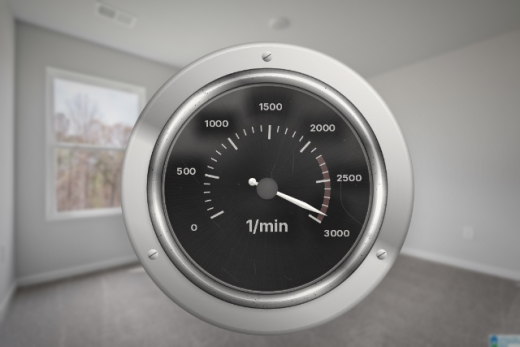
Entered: 2900,rpm
